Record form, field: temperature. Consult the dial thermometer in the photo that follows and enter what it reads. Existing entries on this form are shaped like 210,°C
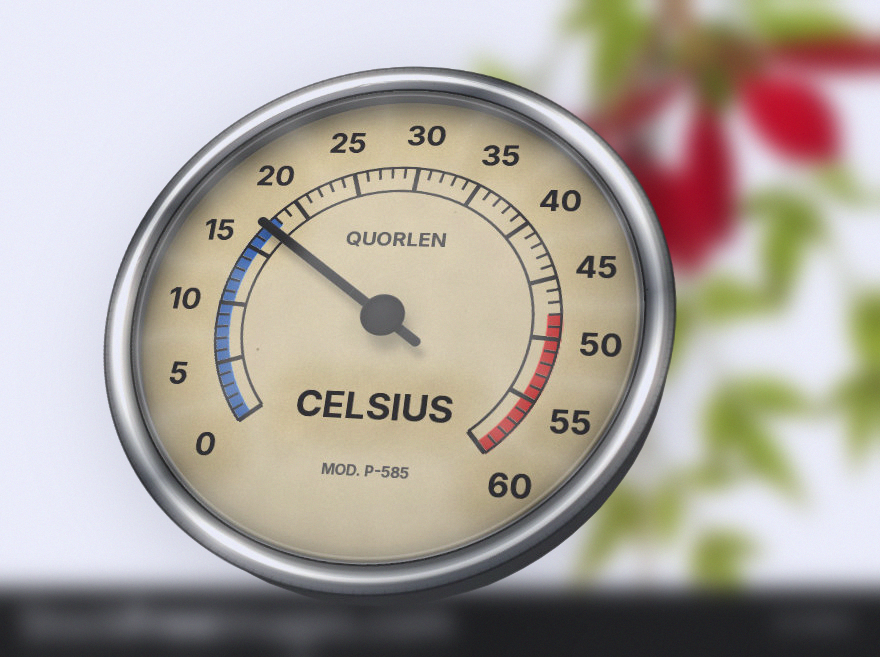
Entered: 17,°C
